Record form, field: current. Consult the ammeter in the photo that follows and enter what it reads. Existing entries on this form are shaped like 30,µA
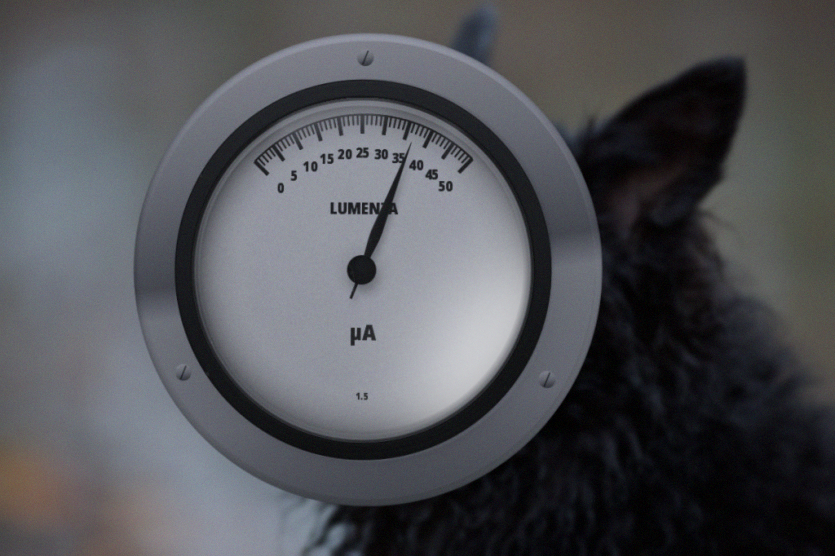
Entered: 37,µA
